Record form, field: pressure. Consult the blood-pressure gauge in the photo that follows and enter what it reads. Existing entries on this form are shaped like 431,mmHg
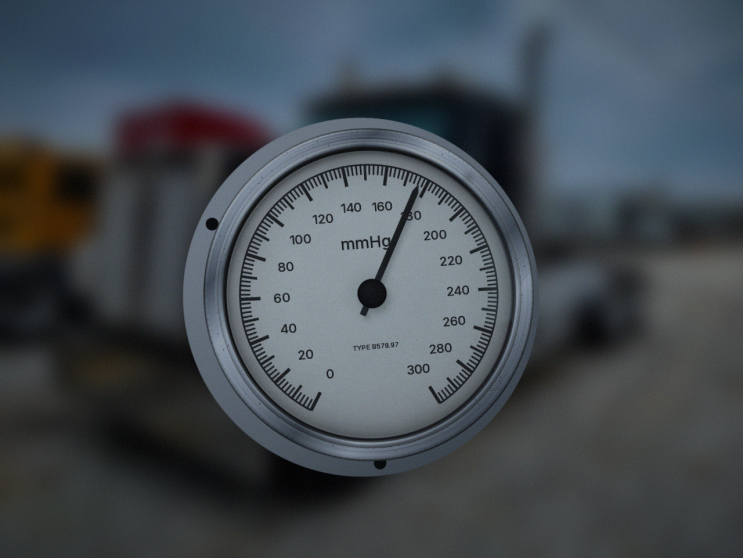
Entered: 176,mmHg
